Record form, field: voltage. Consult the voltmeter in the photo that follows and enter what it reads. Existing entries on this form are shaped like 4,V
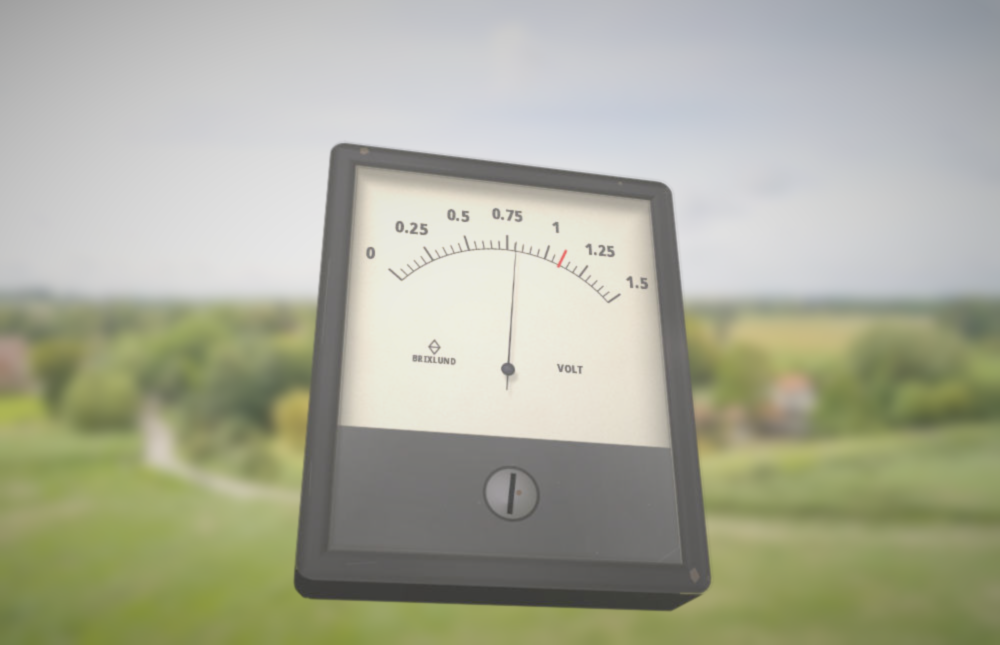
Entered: 0.8,V
